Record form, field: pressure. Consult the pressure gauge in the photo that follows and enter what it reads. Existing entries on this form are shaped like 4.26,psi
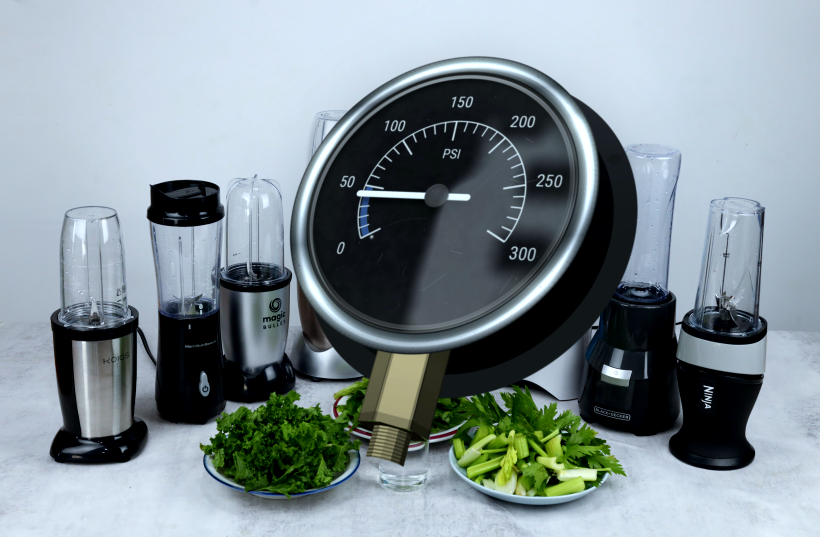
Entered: 40,psi
